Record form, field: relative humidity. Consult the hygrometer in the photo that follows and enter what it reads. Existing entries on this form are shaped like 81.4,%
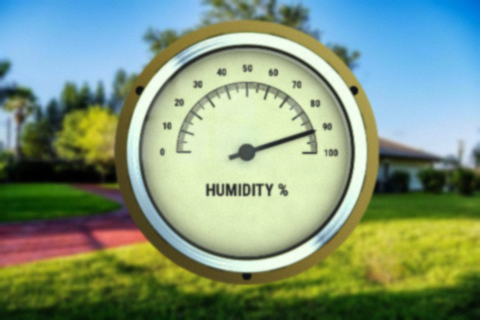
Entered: 90,%
